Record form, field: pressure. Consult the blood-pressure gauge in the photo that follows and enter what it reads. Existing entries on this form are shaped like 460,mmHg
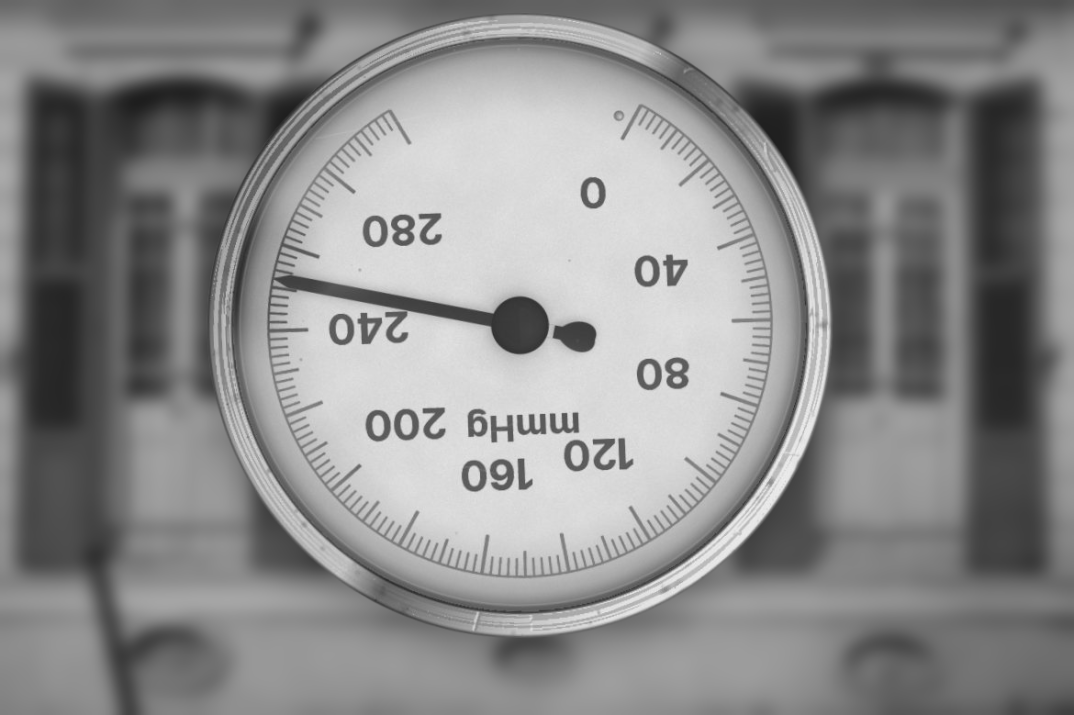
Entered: 252,mmHg
